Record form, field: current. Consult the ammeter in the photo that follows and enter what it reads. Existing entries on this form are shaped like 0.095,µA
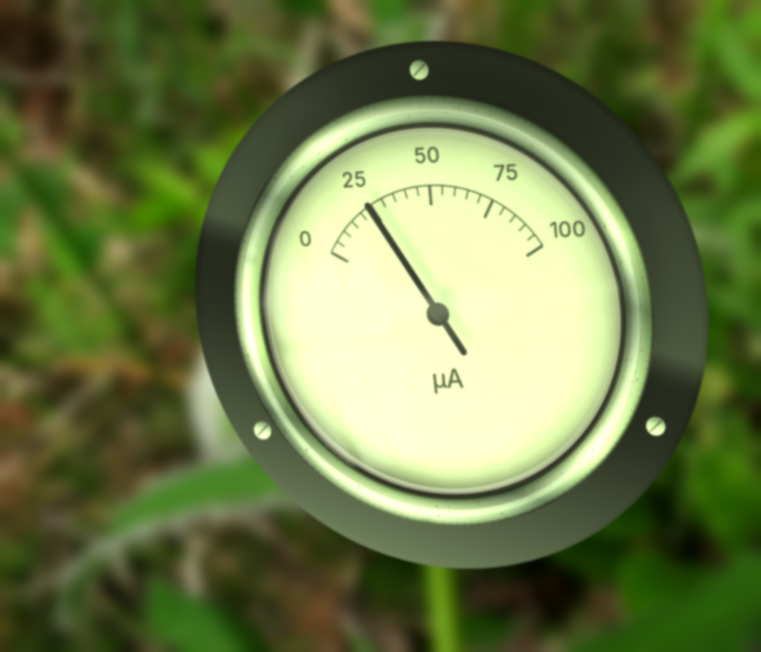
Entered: 25,µA
